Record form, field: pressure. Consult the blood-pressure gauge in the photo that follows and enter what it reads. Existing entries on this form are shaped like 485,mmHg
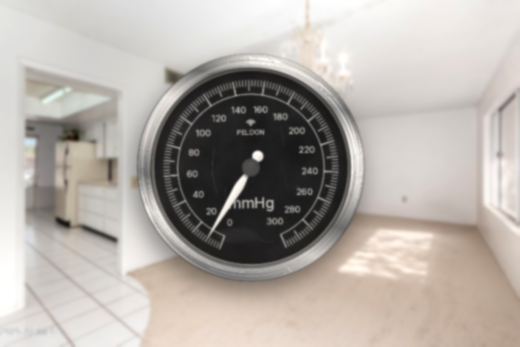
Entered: 10,mmHg
